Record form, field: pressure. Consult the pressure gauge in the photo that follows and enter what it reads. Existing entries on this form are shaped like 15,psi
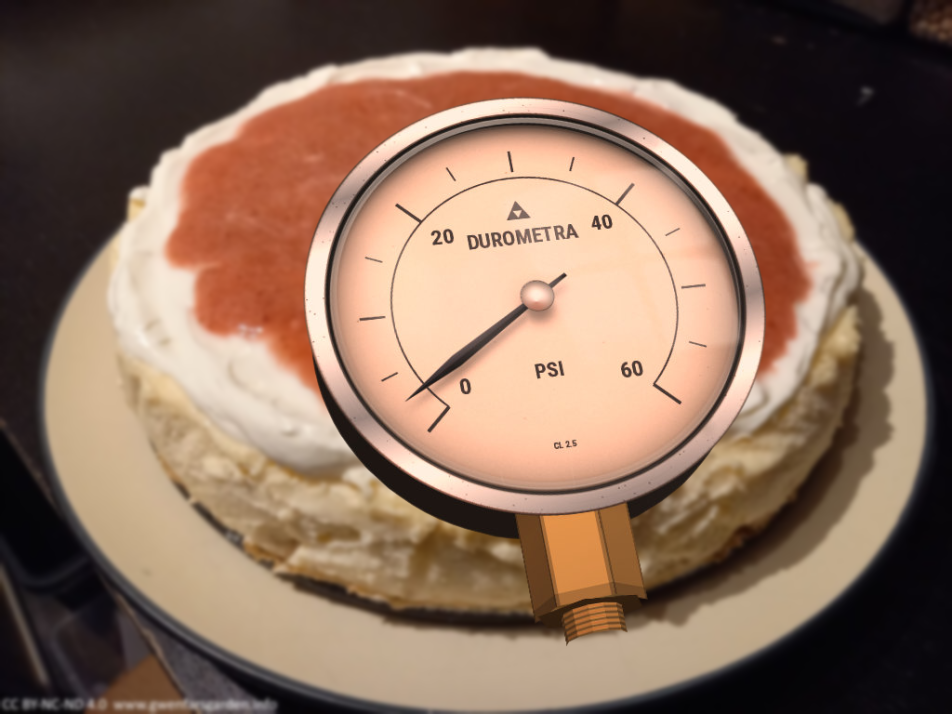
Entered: 2.5,psi
